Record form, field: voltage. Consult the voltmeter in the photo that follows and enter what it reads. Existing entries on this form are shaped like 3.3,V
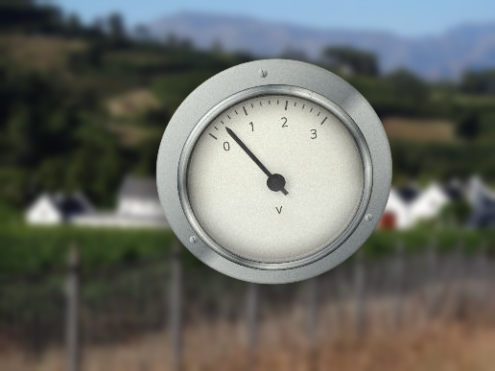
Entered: 0.4,V
